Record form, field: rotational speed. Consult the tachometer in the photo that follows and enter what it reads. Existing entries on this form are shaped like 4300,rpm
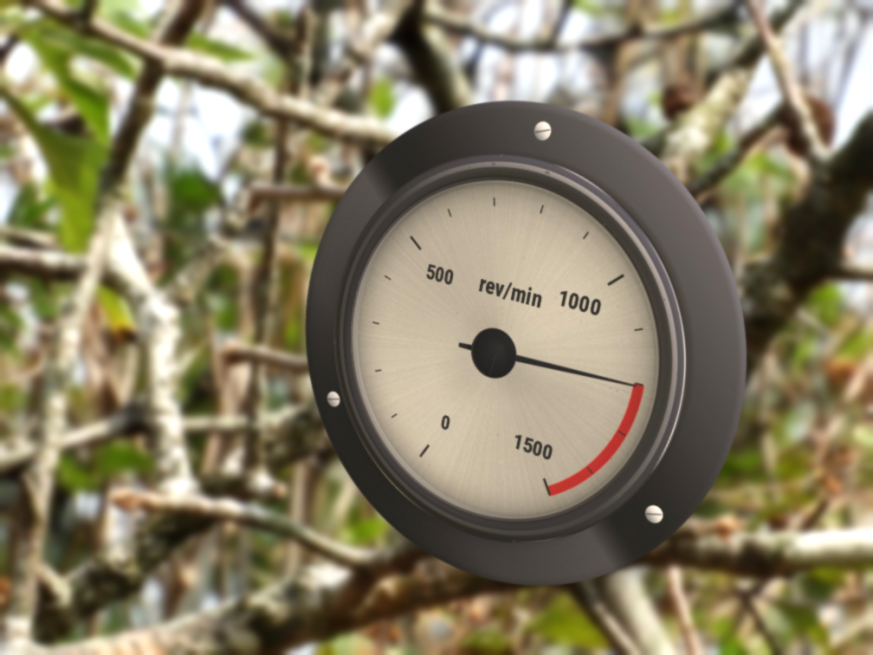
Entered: 1200,rpm
